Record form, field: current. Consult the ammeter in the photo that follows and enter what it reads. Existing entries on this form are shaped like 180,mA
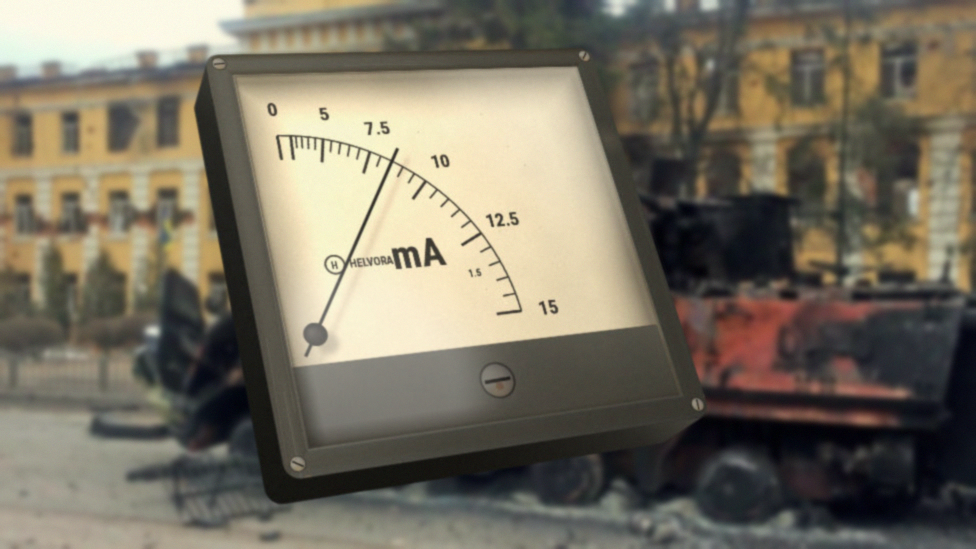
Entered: 8.5,mA
